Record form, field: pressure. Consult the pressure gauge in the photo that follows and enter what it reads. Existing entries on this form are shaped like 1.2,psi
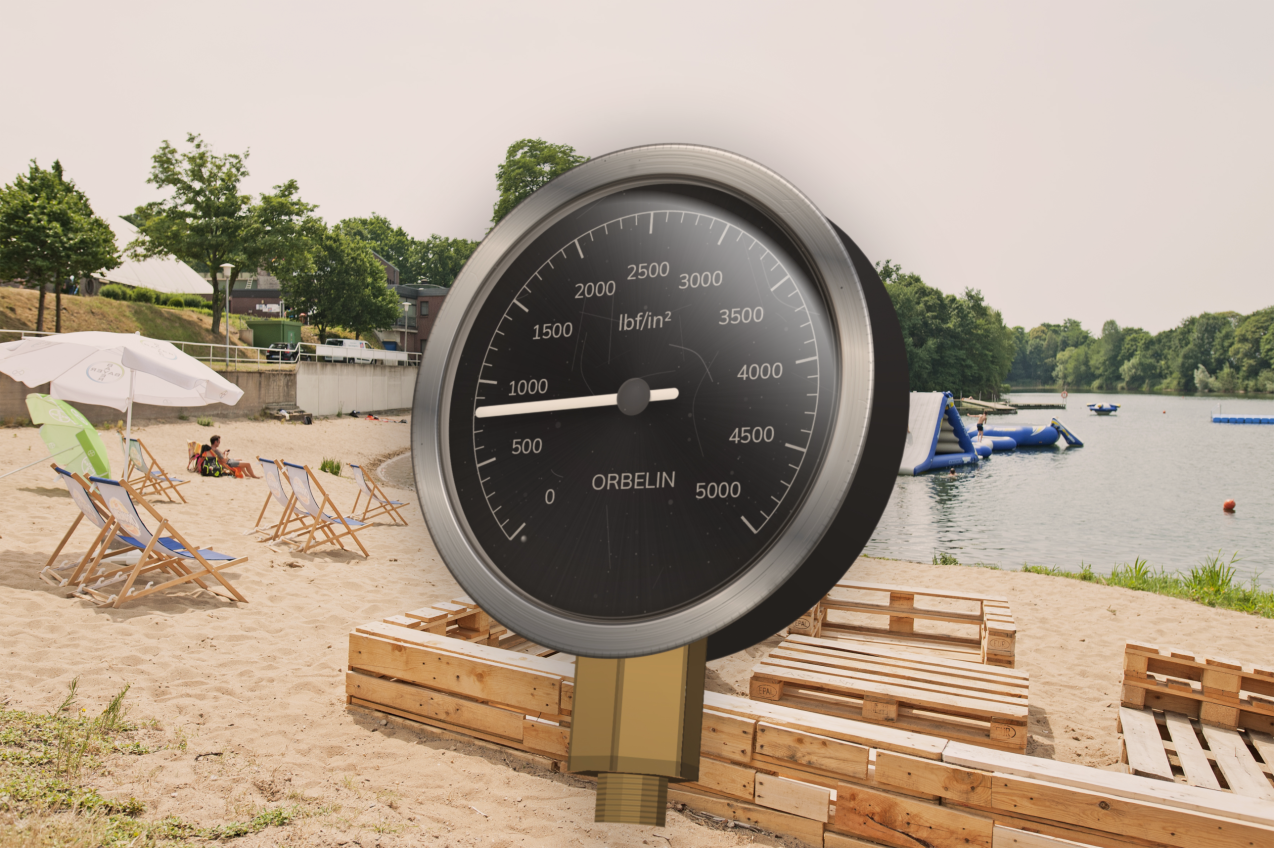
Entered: 800,psi
